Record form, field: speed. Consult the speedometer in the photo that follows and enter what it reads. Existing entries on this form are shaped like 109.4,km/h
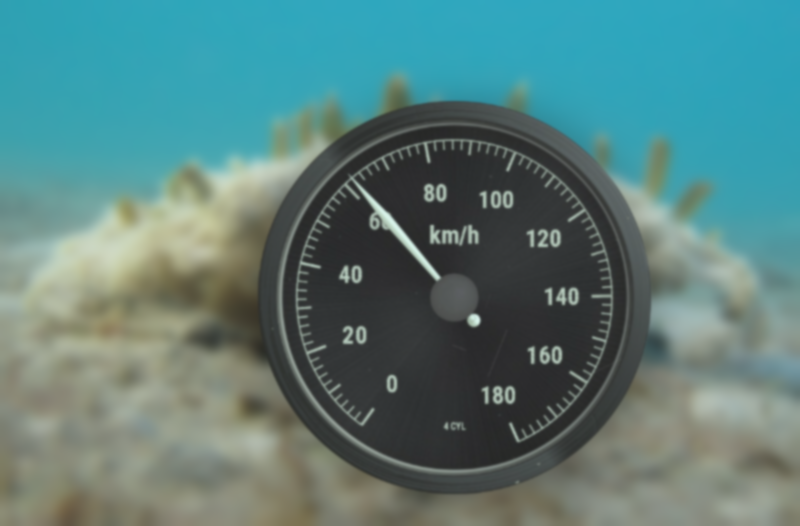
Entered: 62,km/h
